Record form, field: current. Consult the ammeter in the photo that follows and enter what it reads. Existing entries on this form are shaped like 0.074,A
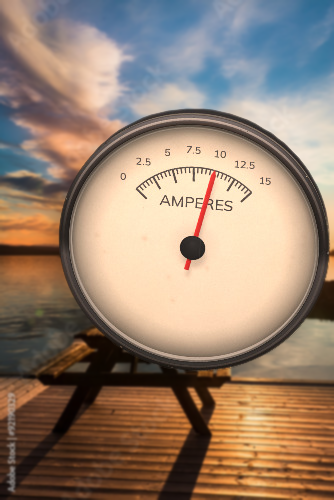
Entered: 10,A
